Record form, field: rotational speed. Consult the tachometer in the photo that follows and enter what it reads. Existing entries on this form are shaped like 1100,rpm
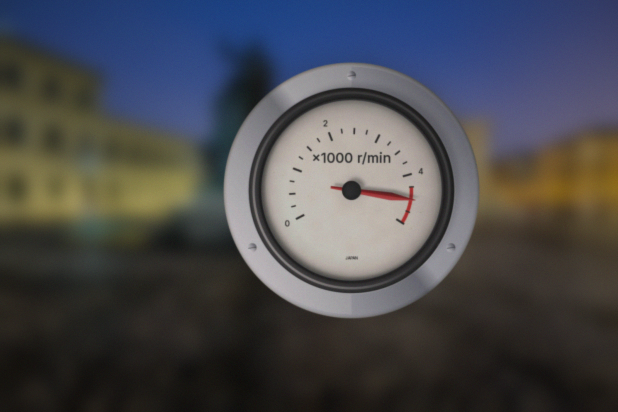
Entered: 4500,rpm
